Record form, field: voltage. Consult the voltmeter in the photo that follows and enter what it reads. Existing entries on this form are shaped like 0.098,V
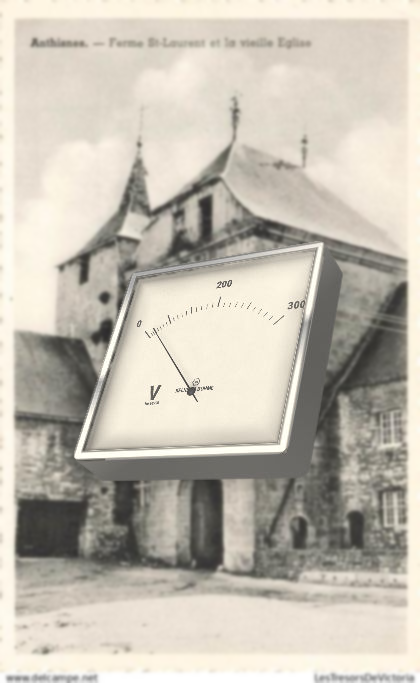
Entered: 50,V
